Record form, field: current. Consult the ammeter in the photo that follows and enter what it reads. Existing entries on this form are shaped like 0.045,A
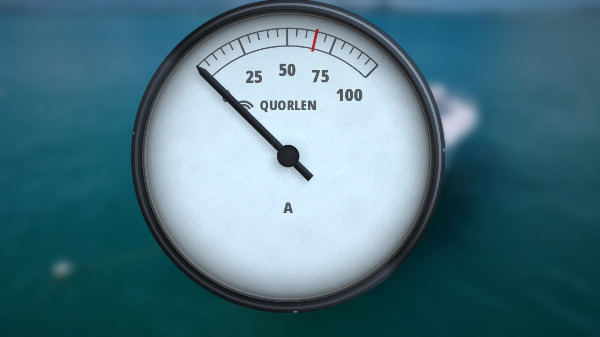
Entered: 0,A
